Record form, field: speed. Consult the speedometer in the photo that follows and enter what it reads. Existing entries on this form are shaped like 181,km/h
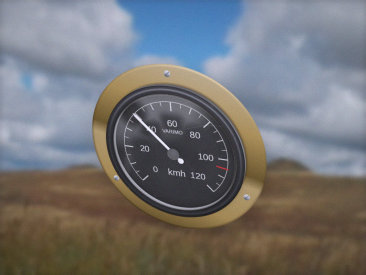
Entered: 40,km/h
